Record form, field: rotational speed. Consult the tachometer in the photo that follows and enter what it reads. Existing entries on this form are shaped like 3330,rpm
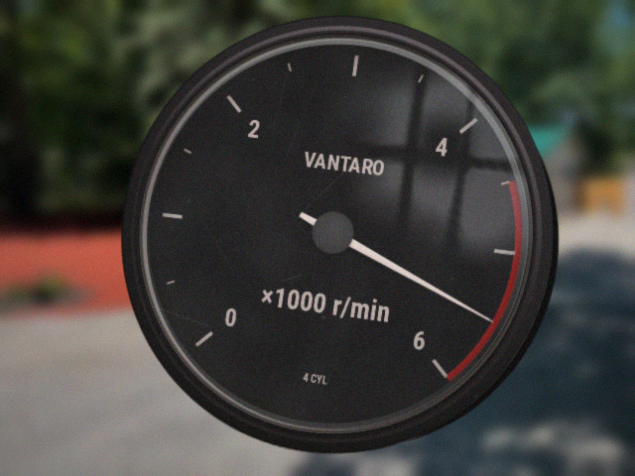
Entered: 5500,rpm
